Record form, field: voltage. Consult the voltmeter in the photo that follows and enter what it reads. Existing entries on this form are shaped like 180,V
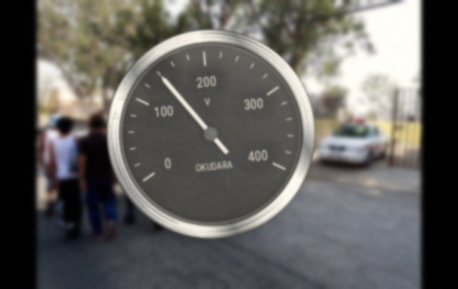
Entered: 140,V
